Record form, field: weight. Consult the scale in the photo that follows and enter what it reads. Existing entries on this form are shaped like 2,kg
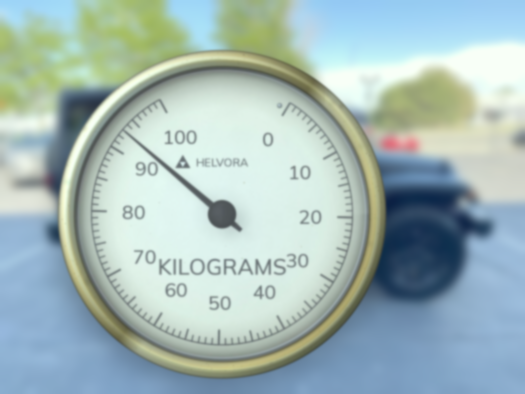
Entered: 93,kg
